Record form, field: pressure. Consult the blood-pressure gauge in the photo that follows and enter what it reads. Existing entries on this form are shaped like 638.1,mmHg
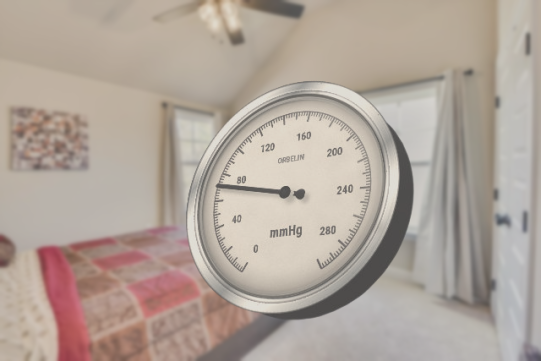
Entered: 70,mmHg
